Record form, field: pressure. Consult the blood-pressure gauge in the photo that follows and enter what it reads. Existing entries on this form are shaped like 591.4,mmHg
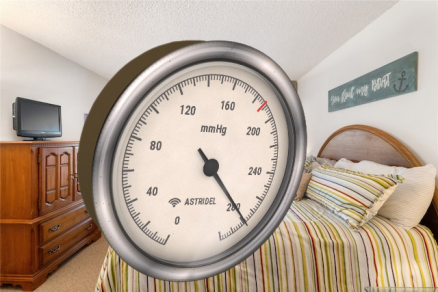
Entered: 280,mmHg
